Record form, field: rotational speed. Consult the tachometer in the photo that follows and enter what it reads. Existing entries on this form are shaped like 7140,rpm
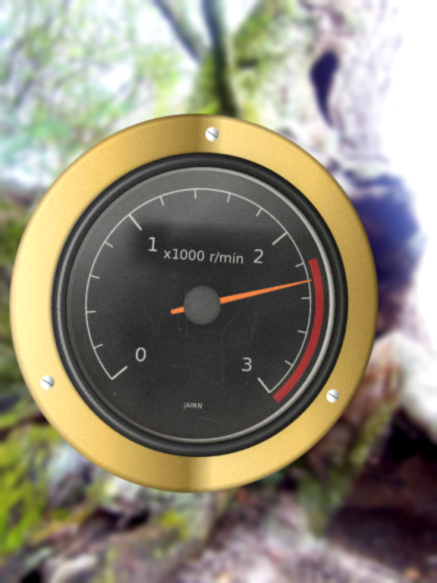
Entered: 2300,rpm
